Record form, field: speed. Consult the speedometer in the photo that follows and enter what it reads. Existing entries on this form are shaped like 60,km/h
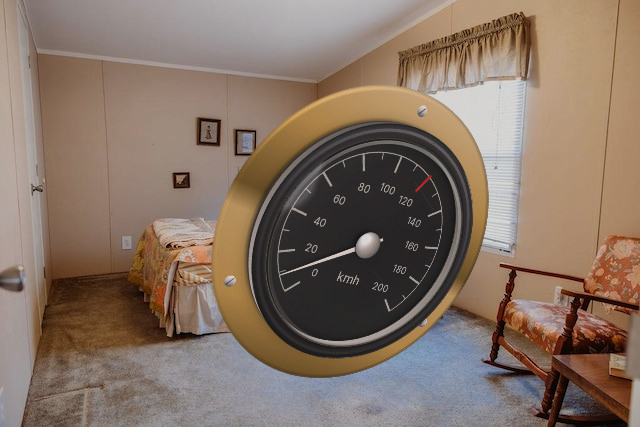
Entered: 10,km/h
